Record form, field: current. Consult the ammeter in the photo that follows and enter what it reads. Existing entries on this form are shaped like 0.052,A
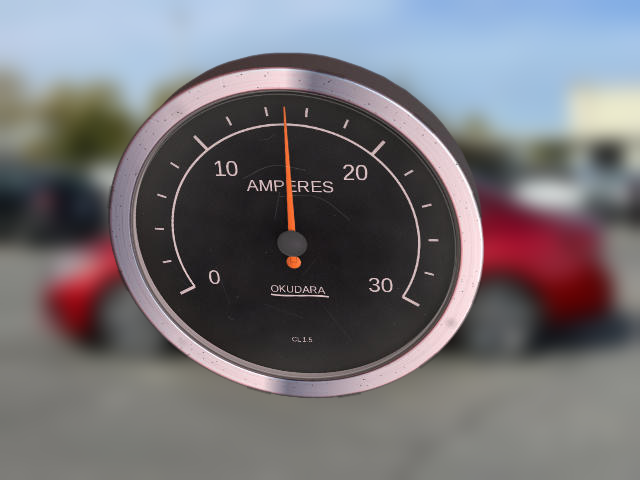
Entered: 15,A
